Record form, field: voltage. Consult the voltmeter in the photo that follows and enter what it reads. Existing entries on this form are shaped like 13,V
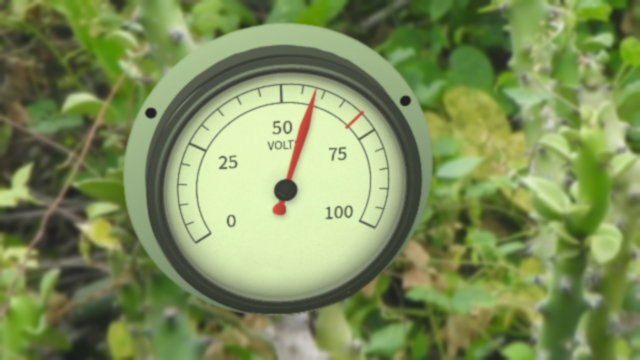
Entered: 57.5,V
